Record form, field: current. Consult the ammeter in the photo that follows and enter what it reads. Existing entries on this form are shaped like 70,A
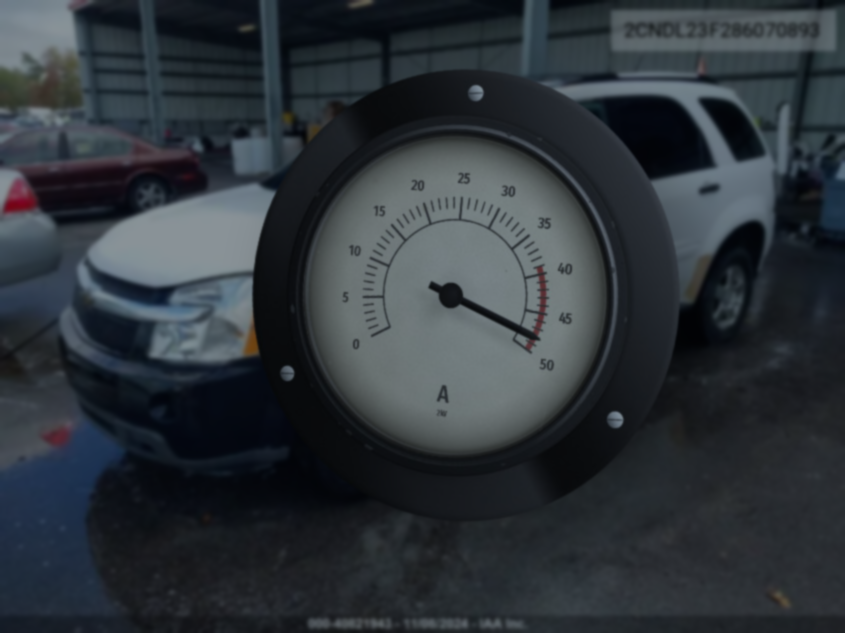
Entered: 48,A
